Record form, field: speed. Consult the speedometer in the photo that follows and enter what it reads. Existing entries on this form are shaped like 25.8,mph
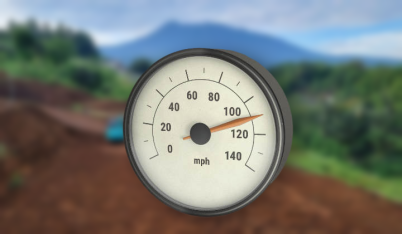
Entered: 110,mph
